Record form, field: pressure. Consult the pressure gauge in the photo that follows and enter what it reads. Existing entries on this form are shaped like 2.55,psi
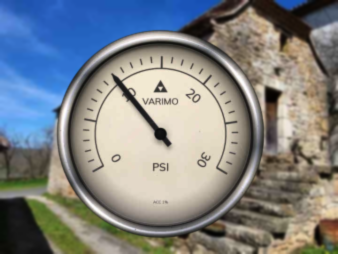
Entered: 10,psi
